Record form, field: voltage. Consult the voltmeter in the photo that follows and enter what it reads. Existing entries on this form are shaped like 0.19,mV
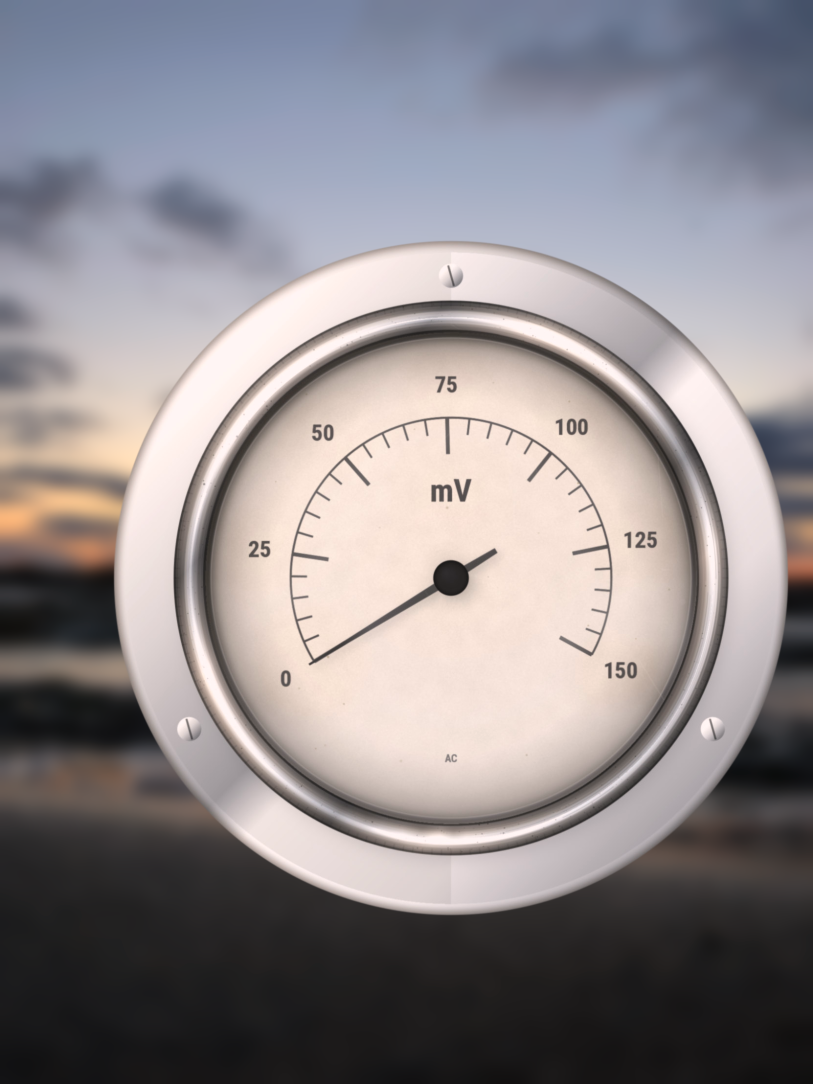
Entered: 0,mV
